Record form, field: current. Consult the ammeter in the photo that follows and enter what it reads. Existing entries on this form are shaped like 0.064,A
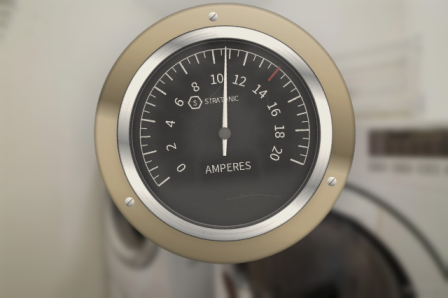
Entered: 10.75,A
